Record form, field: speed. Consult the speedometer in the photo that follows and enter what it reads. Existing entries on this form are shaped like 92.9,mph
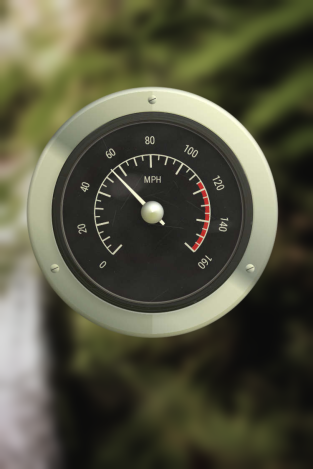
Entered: 55,mph
